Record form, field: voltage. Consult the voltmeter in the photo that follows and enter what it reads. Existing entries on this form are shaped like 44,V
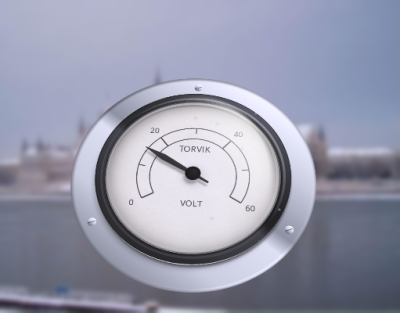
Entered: 15,V
